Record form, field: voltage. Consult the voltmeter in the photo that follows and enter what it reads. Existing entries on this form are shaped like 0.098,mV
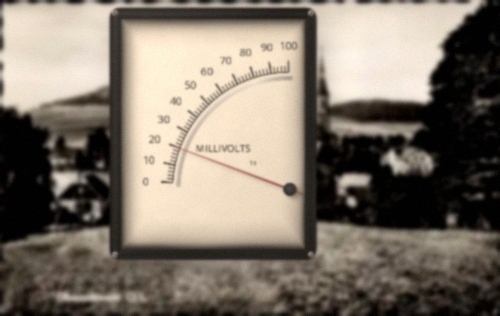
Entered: 20,mV
